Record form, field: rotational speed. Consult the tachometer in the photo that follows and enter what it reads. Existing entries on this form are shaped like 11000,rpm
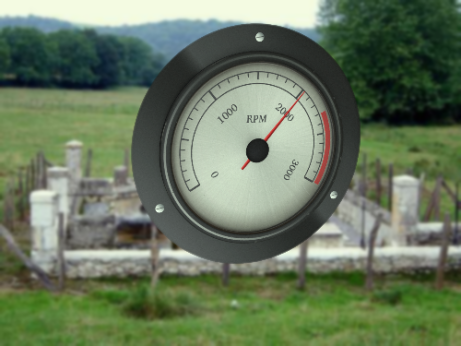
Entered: 2000,rpm
